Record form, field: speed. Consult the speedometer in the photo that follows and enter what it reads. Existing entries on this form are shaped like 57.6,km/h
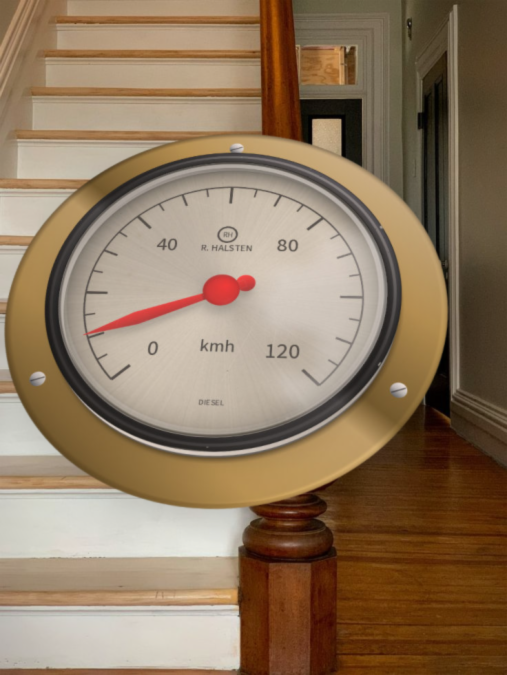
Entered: 10,km/h
